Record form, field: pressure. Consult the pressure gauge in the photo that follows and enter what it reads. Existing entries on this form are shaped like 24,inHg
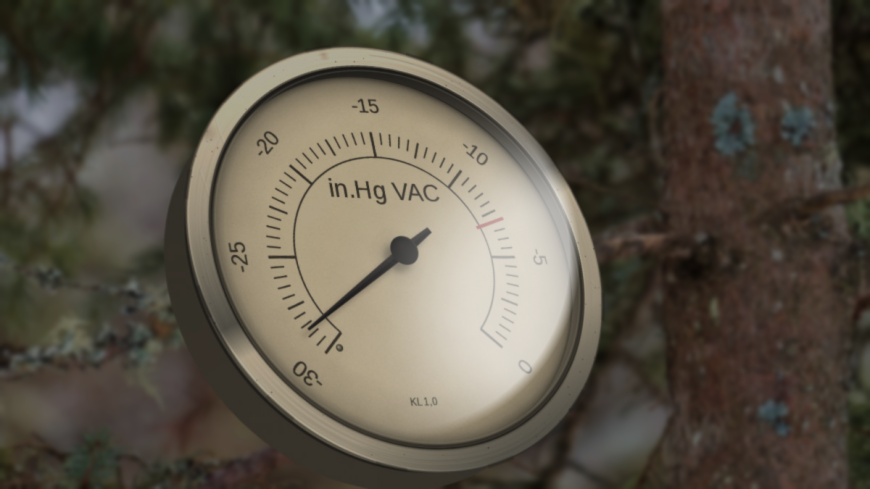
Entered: -28.75,inHg
